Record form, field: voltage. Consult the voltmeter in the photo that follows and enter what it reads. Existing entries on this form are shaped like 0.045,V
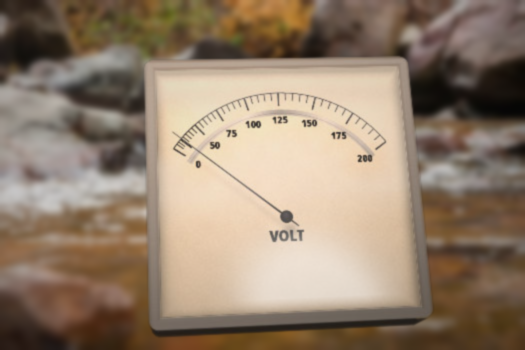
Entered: 25,V
